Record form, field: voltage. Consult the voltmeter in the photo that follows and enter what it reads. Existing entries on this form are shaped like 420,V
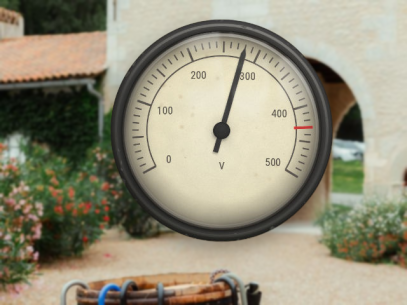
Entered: 280,V
